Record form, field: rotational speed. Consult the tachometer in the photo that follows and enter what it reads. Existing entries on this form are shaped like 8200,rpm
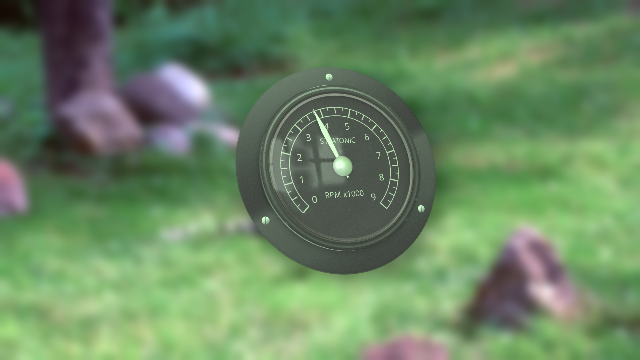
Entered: 3750,rpm
